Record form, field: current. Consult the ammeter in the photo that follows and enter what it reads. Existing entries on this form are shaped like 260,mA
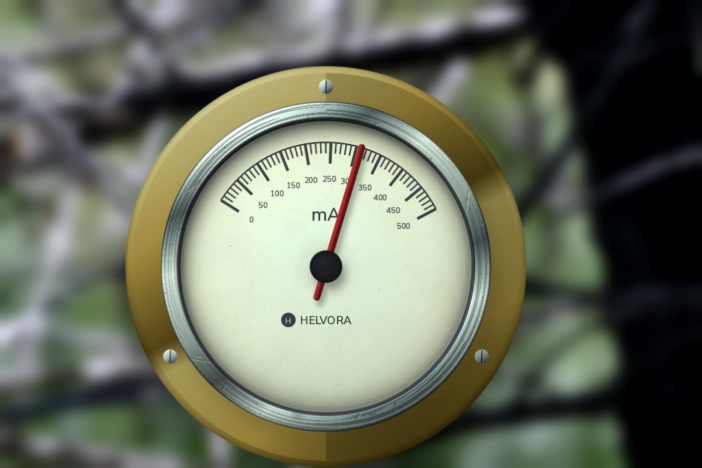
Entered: 310,mA
